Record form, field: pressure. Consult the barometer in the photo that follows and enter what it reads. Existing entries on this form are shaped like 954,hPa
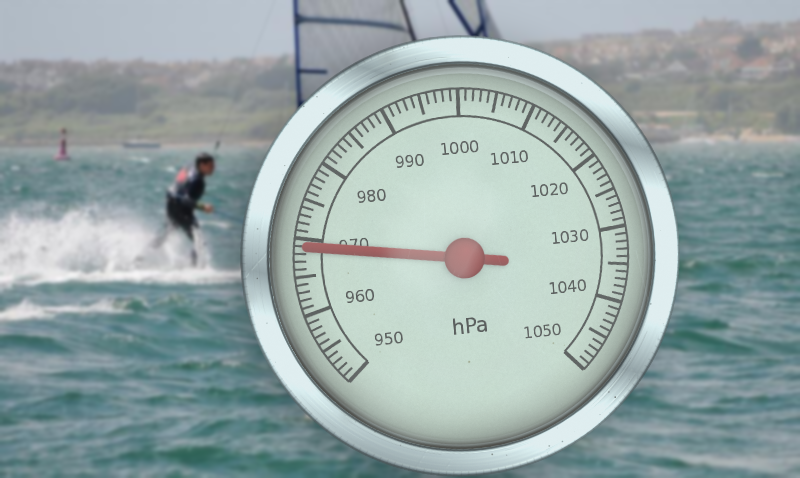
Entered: 969,hPa
